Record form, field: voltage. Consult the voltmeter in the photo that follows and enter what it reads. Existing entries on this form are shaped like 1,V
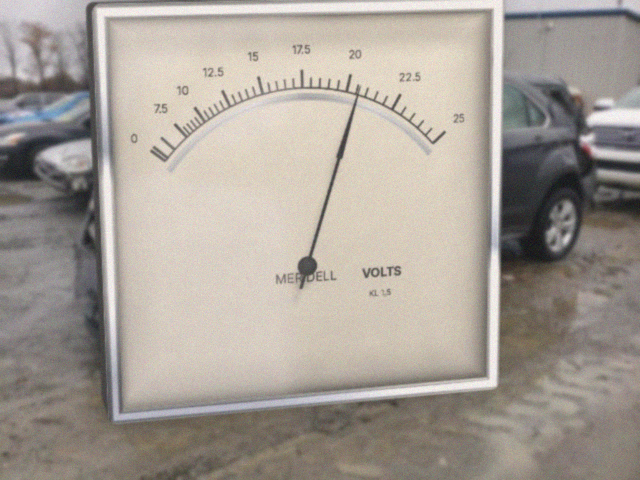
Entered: 20.5,V
